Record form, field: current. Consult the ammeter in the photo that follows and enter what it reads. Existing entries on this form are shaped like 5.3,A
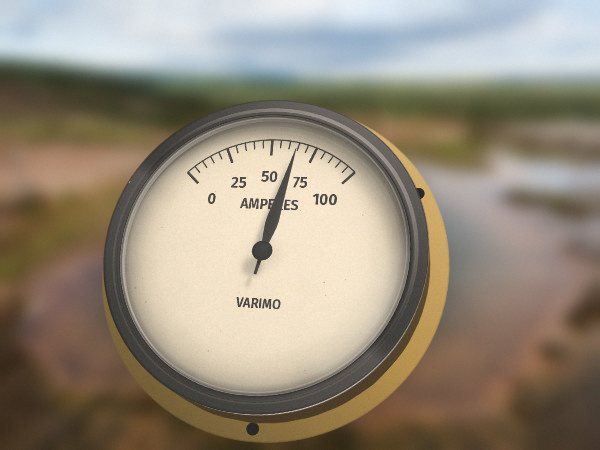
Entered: 65,A
